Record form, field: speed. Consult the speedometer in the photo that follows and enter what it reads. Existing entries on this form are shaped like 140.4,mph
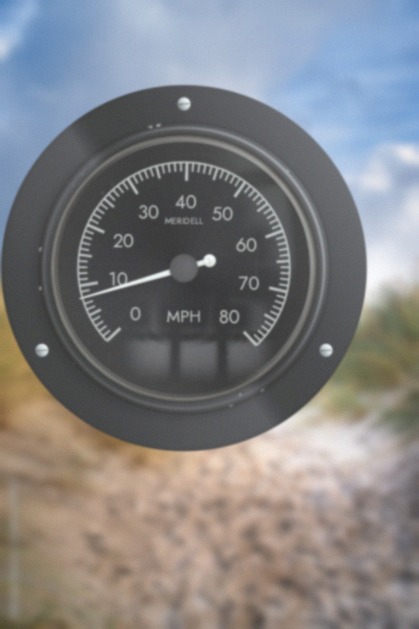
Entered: 8,mph
